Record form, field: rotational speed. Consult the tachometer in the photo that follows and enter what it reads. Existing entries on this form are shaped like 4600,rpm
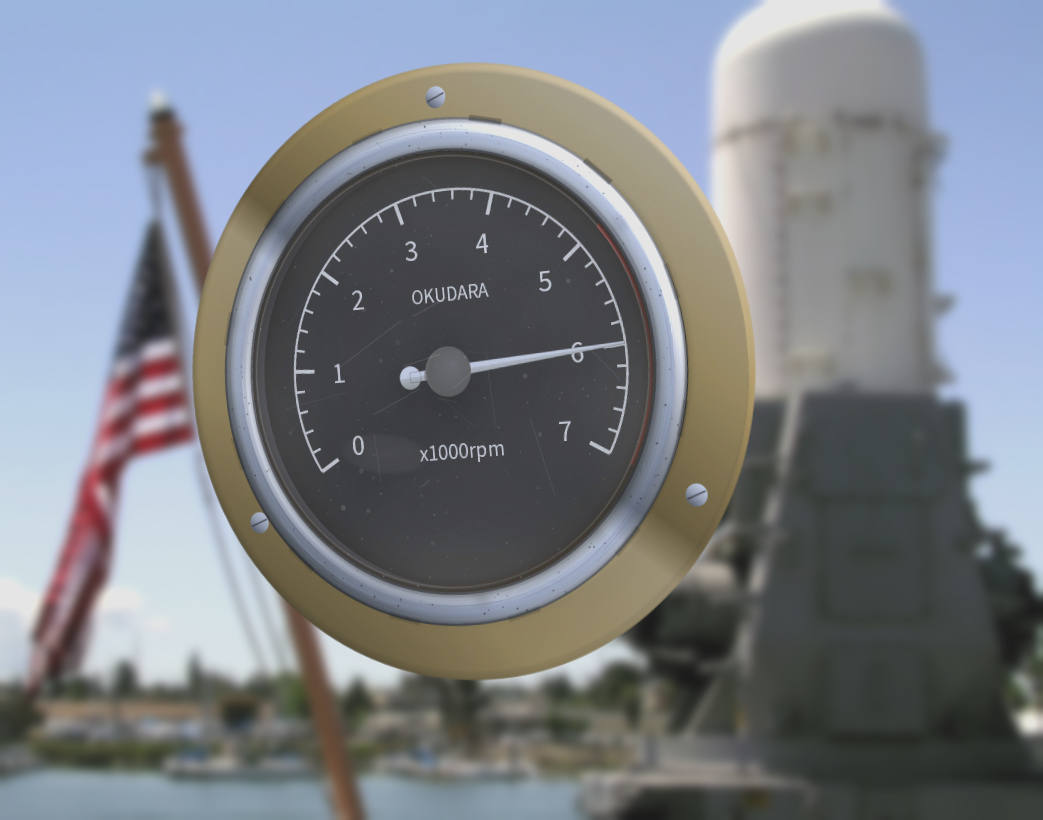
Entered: 6000,rpm
